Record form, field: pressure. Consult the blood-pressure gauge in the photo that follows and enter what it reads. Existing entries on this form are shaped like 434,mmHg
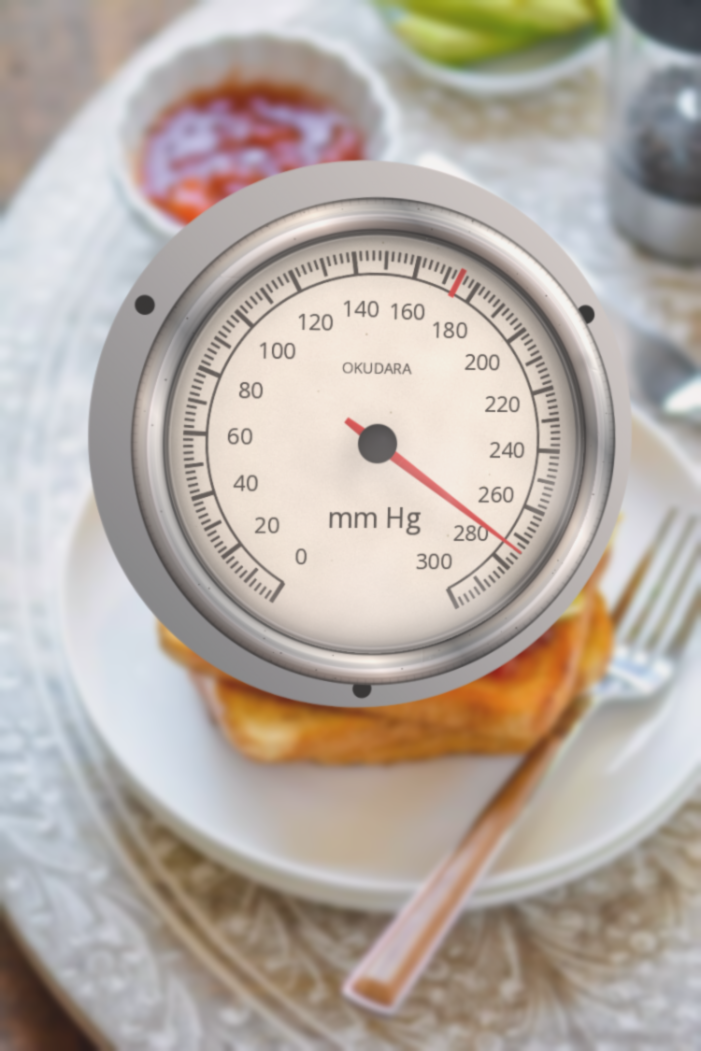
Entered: 274,mmHg
